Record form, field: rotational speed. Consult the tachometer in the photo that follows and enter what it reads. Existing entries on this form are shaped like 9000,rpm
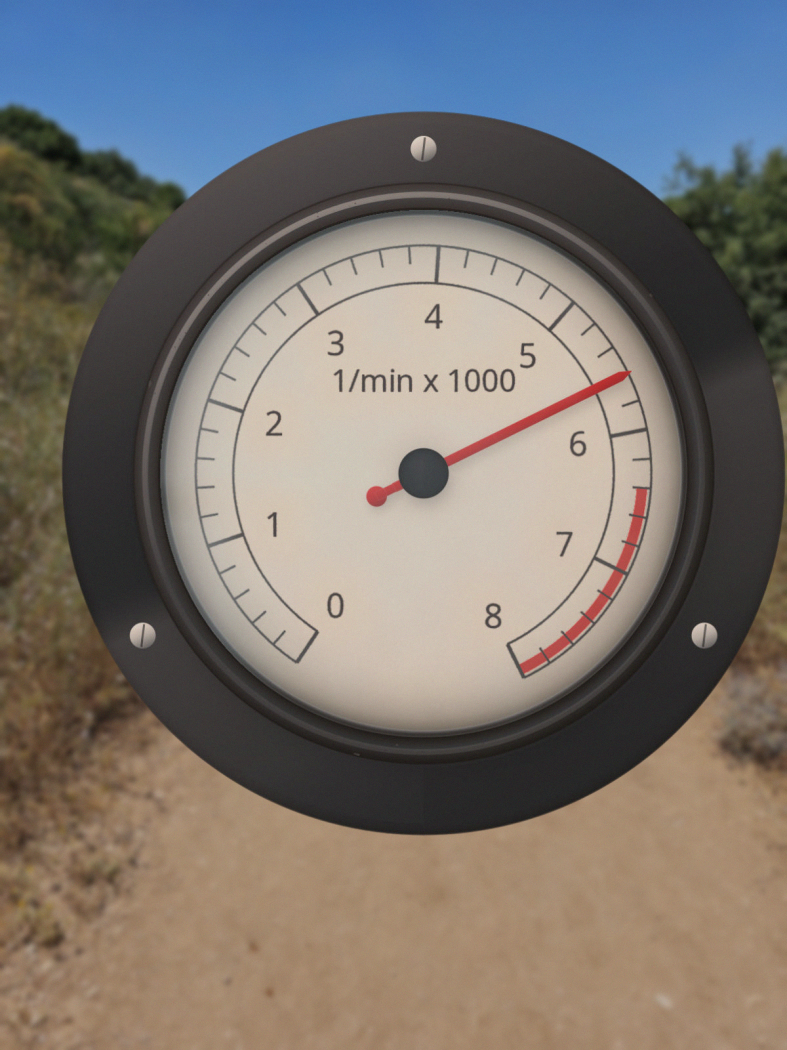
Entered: 5600,rpm
